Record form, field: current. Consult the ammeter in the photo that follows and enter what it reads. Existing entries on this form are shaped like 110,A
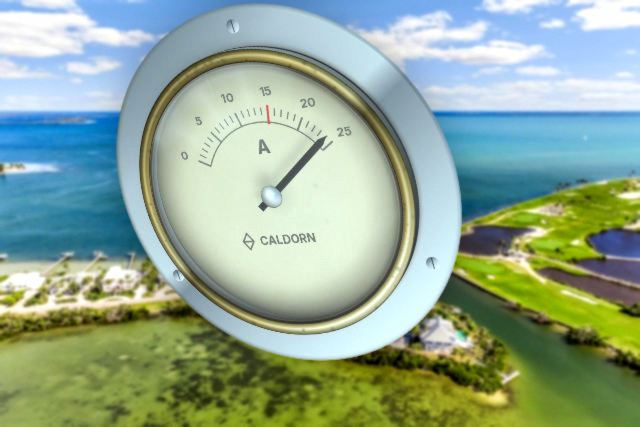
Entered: 24,A
